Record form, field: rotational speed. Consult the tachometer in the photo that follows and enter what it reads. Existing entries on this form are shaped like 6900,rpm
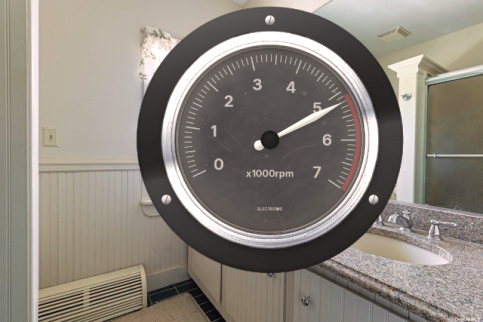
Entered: 5200,rpm
